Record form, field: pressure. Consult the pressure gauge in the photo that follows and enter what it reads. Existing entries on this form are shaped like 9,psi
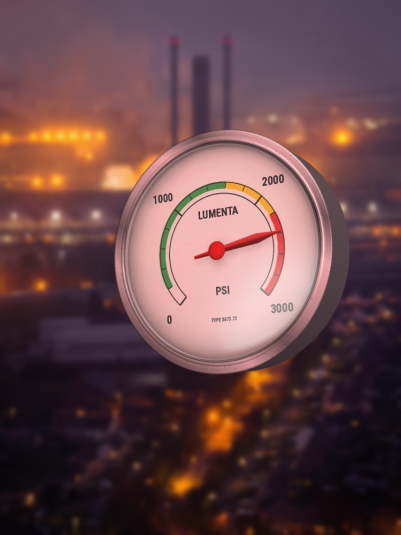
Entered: 2400,psi
